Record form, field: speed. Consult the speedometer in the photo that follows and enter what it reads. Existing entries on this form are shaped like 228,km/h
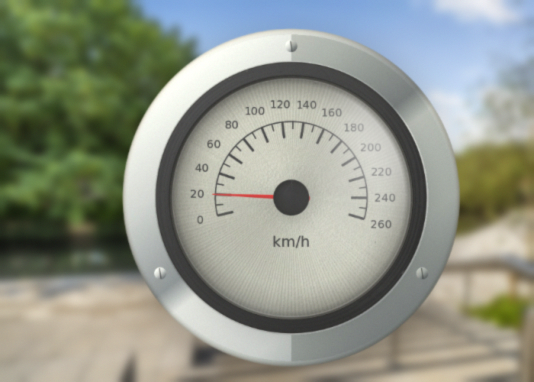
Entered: 20,km/h
